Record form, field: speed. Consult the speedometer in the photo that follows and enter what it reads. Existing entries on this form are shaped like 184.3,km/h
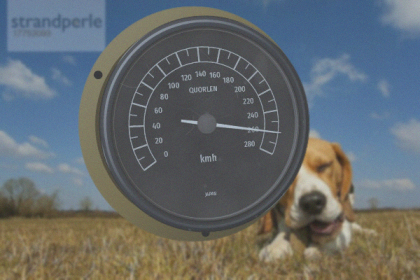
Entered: 260,km/h
